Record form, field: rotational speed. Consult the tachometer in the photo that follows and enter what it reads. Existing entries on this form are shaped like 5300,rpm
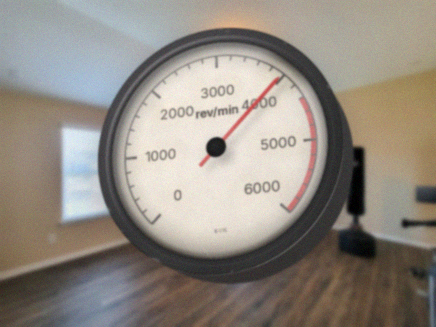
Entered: 4000,rpm
